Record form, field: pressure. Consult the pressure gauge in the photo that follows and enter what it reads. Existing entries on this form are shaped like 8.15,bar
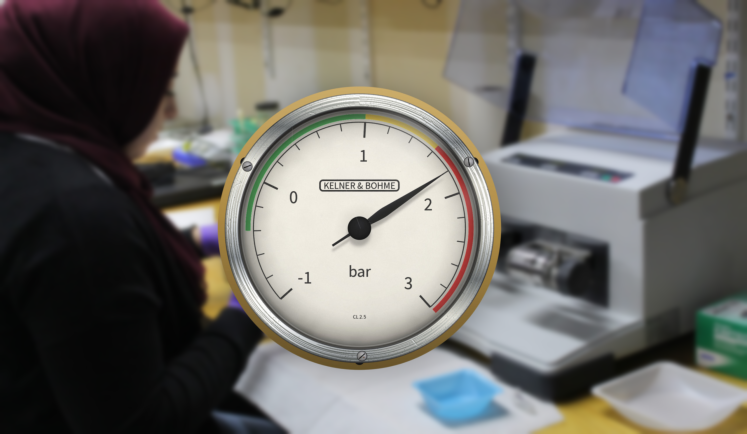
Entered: 1.8,bar
